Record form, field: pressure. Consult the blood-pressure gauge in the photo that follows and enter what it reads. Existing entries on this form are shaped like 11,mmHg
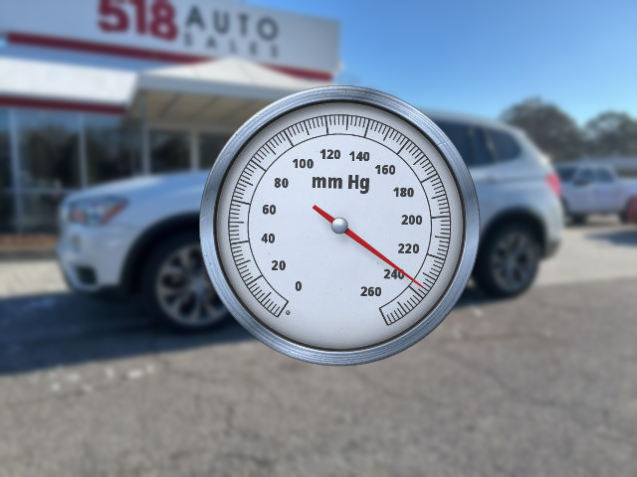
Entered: 236,mmHg
